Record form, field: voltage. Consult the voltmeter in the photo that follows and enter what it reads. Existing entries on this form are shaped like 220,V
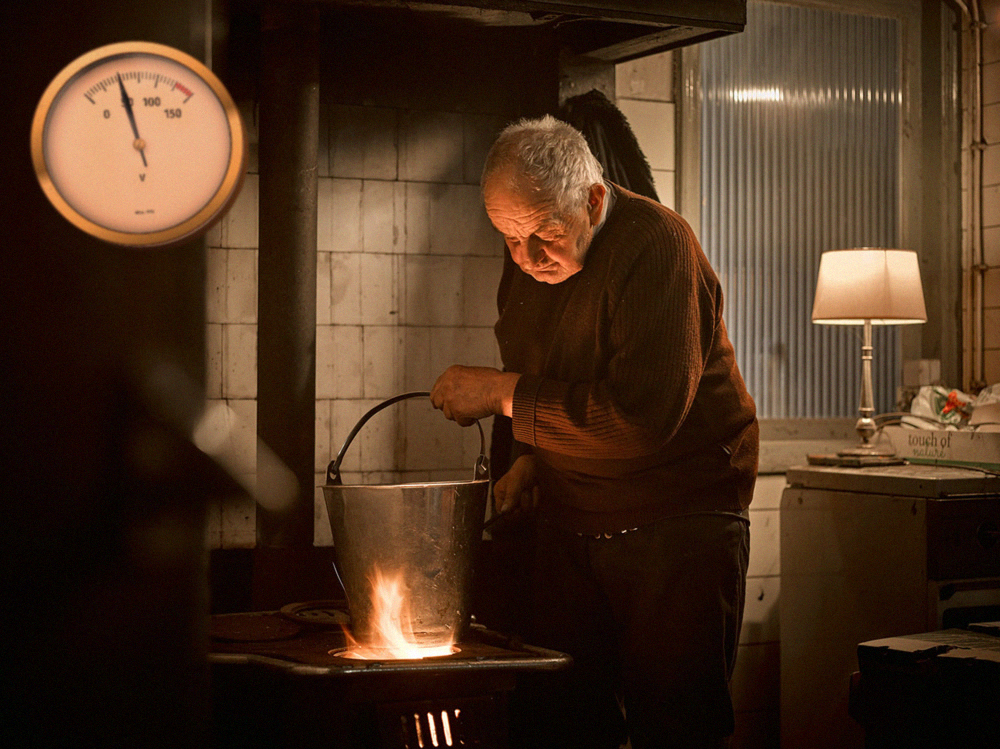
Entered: 50,V
